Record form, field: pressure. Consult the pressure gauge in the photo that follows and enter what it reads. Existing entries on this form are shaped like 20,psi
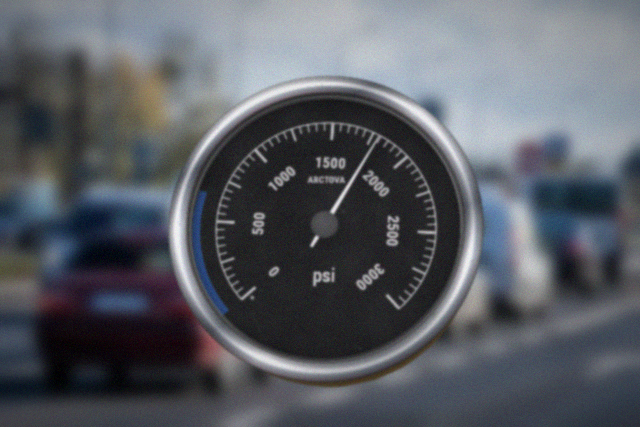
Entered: 1800,psi
